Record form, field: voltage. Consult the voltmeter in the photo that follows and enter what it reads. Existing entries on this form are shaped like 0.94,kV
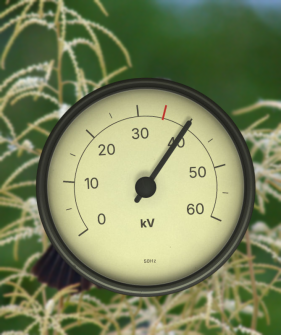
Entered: 40,kV
